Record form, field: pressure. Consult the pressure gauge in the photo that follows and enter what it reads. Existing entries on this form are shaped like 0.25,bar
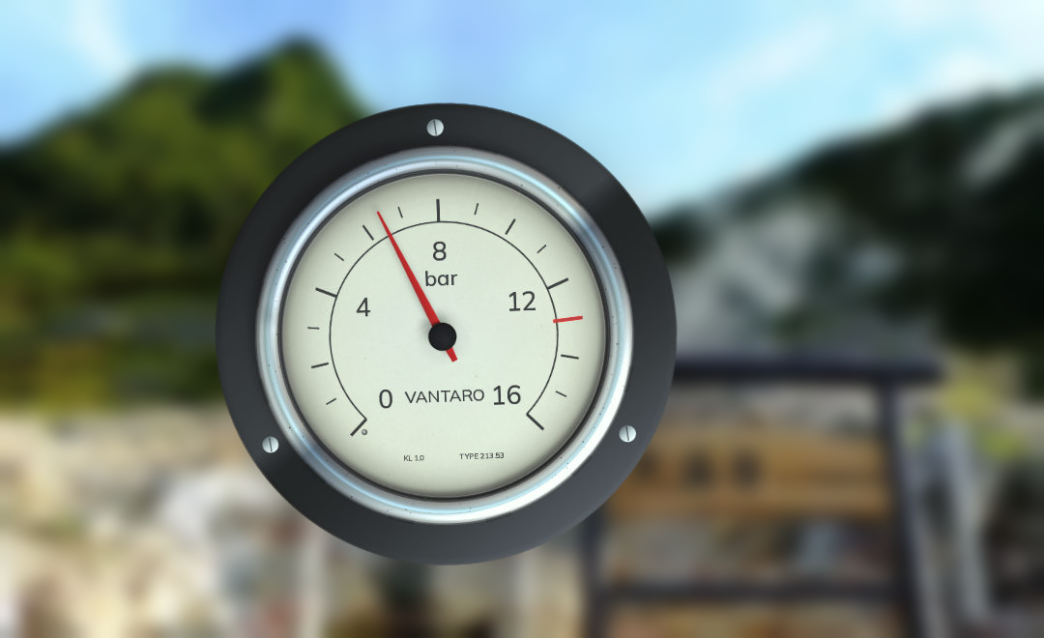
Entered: 6.5,bar
